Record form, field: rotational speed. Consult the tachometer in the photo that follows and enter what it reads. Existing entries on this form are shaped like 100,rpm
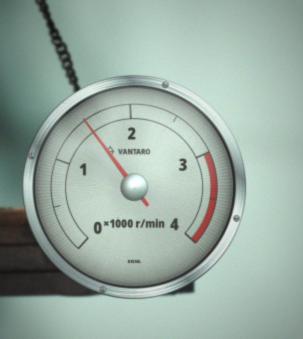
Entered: 1500,rpm
